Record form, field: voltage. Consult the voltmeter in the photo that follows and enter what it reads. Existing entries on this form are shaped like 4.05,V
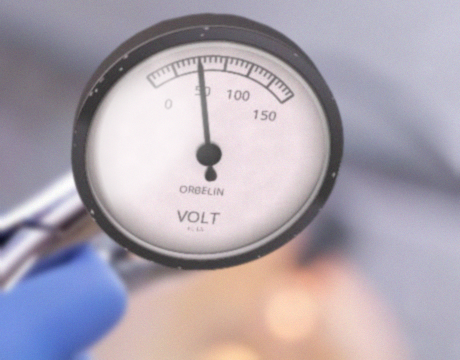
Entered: 50,V
